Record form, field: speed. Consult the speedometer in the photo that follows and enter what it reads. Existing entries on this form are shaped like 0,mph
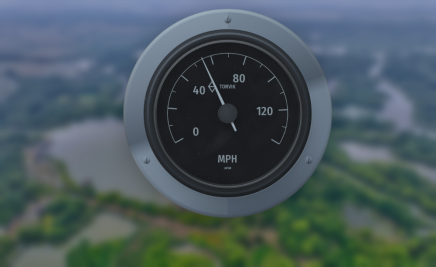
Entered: 55,mph
